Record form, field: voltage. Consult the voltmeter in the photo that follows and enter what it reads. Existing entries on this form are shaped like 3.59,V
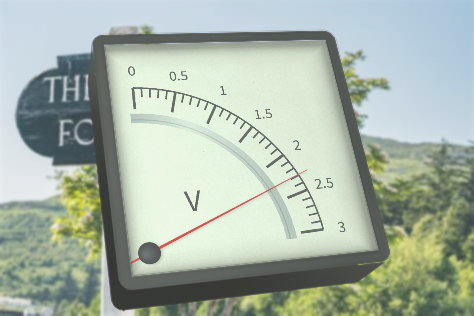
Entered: 2.3,V
